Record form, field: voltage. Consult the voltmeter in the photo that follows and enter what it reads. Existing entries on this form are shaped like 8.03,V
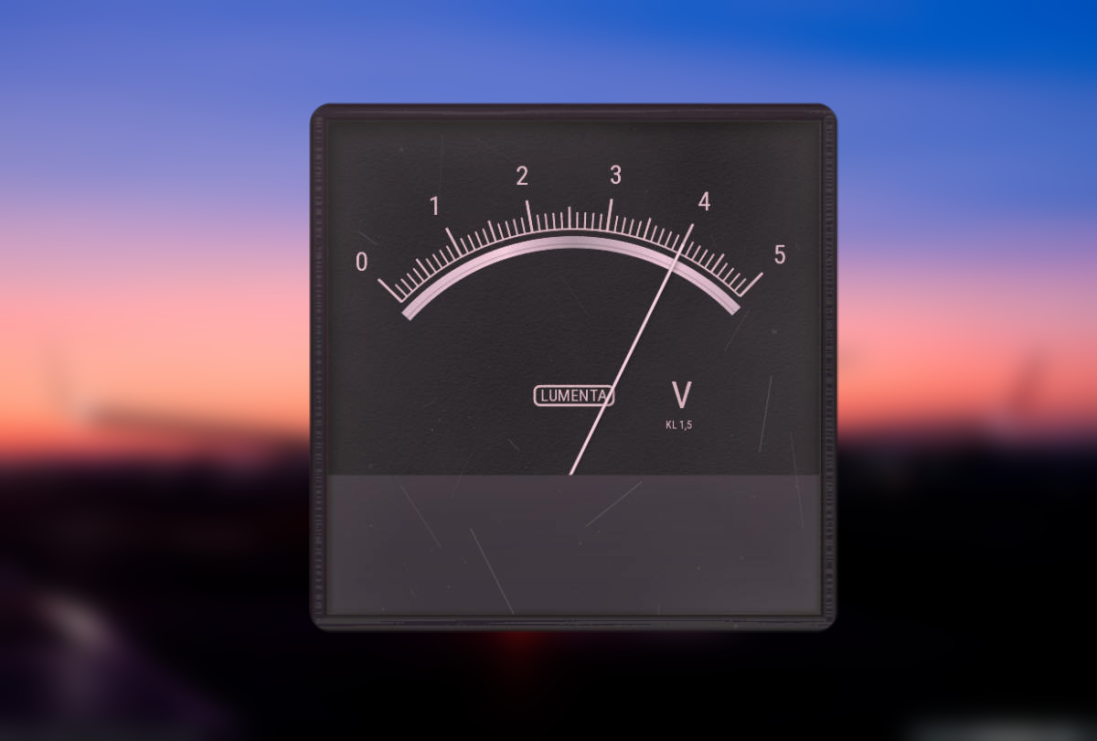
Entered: 4,V
